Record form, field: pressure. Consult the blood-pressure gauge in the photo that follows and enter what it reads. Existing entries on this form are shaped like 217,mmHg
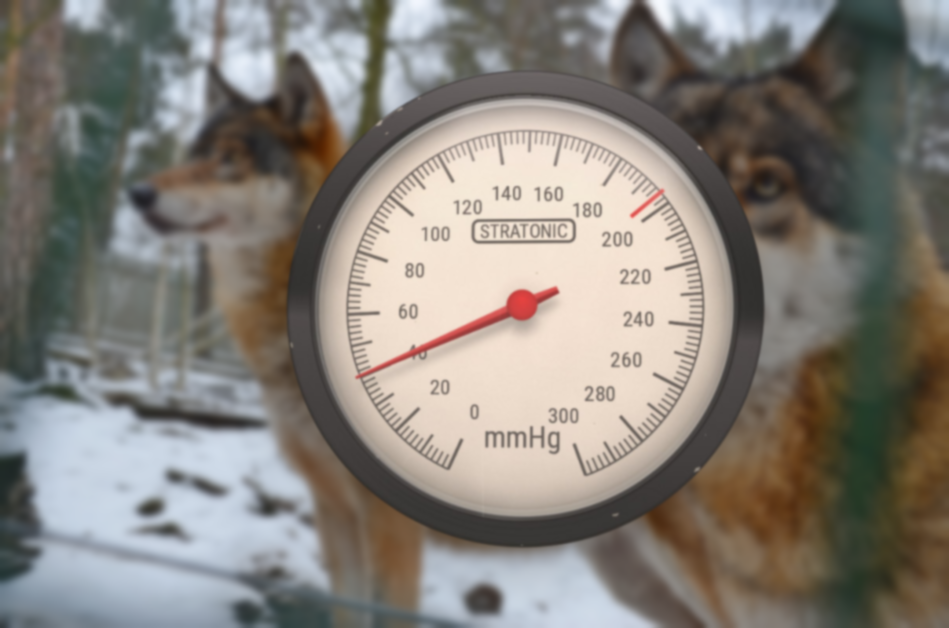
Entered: 40,mmHg
